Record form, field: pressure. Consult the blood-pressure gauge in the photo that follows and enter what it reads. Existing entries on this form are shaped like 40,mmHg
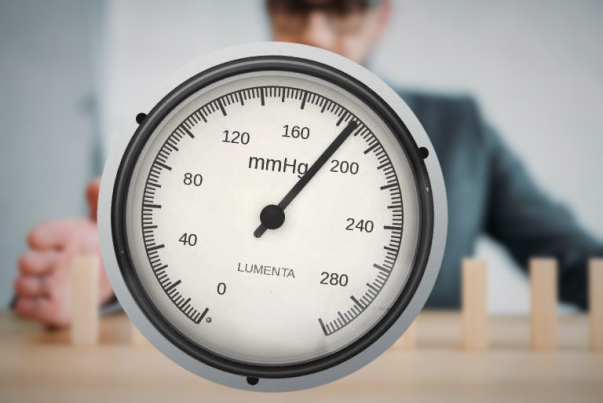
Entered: 186,mmHg
